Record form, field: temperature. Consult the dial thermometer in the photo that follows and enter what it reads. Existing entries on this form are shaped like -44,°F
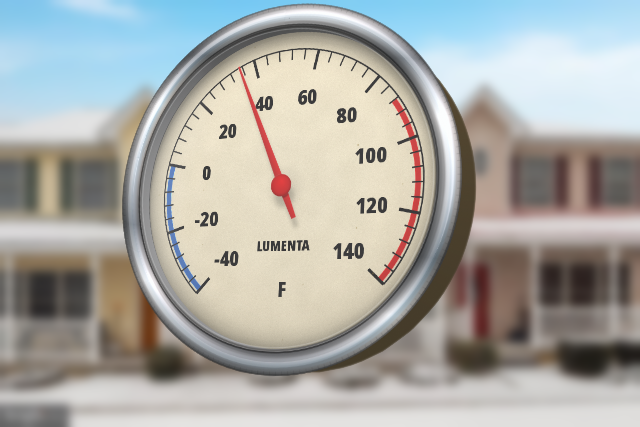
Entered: 36,°F
